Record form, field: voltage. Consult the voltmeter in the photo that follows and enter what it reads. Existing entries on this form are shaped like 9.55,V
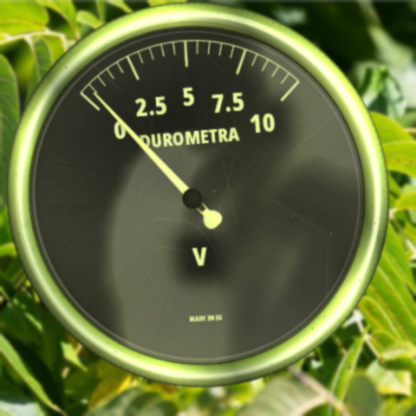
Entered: 0.5,V
